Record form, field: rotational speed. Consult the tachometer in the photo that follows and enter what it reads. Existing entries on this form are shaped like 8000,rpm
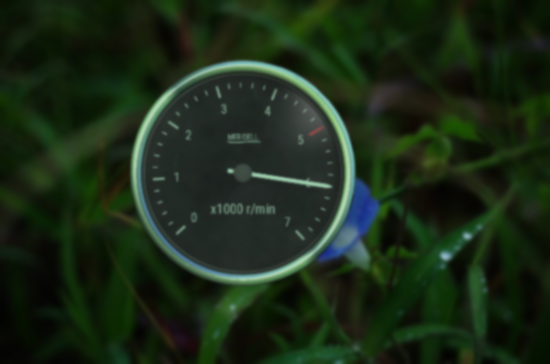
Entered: 6000,rpm
